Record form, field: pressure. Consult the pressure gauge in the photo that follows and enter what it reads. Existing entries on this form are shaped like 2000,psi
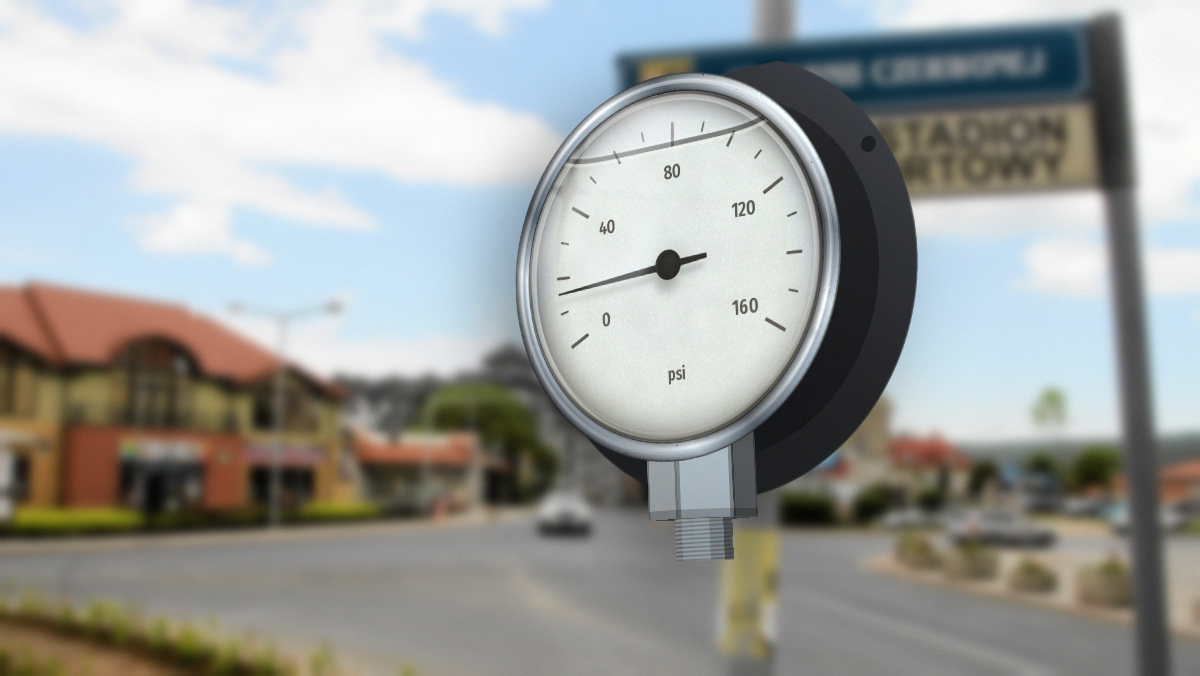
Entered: 15,psi
